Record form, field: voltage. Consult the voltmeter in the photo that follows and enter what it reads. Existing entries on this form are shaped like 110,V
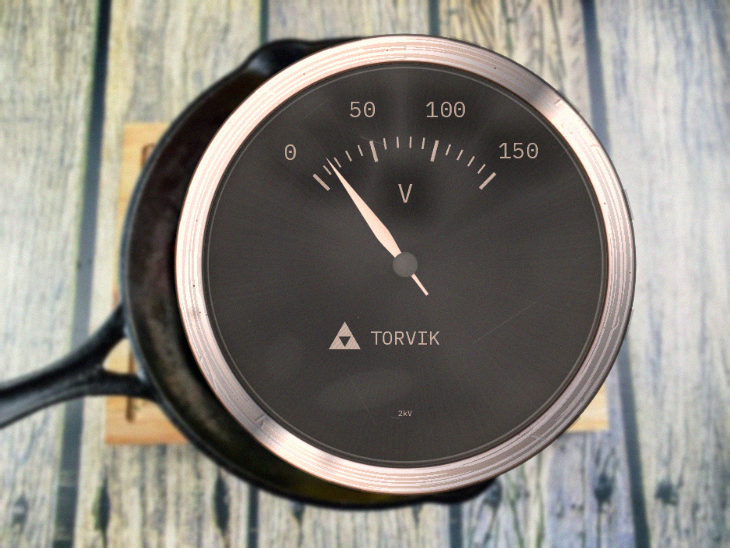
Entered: 15,V
